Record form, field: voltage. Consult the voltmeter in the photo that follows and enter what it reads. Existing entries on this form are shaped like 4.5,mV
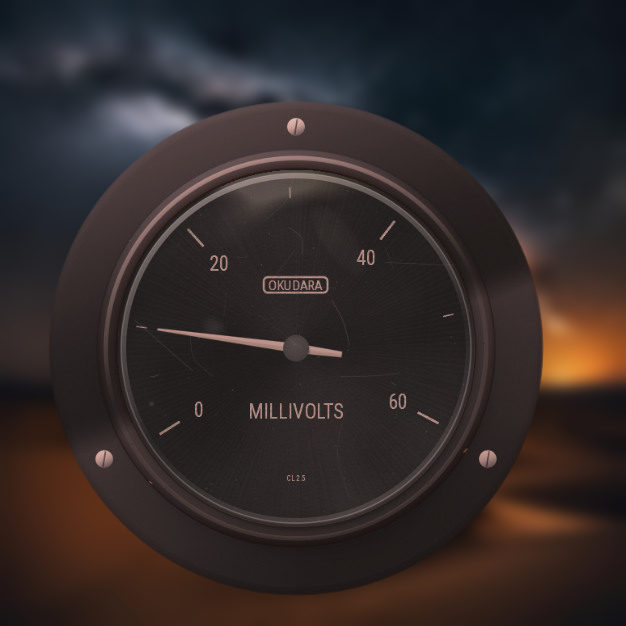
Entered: 10,mV
